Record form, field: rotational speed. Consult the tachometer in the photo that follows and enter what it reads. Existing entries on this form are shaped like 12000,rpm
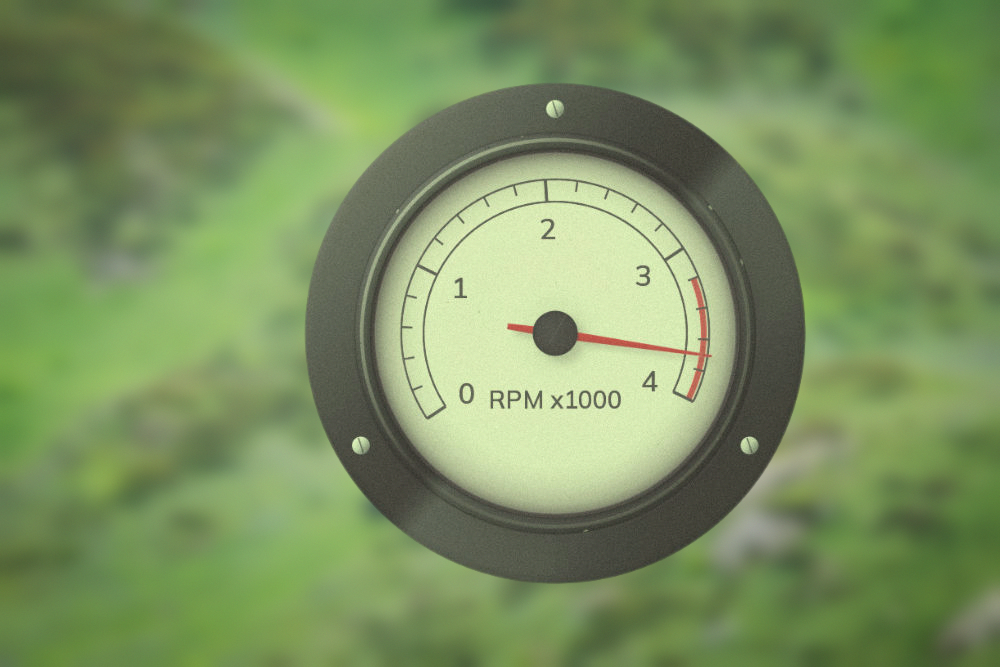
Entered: 3700,rpm
